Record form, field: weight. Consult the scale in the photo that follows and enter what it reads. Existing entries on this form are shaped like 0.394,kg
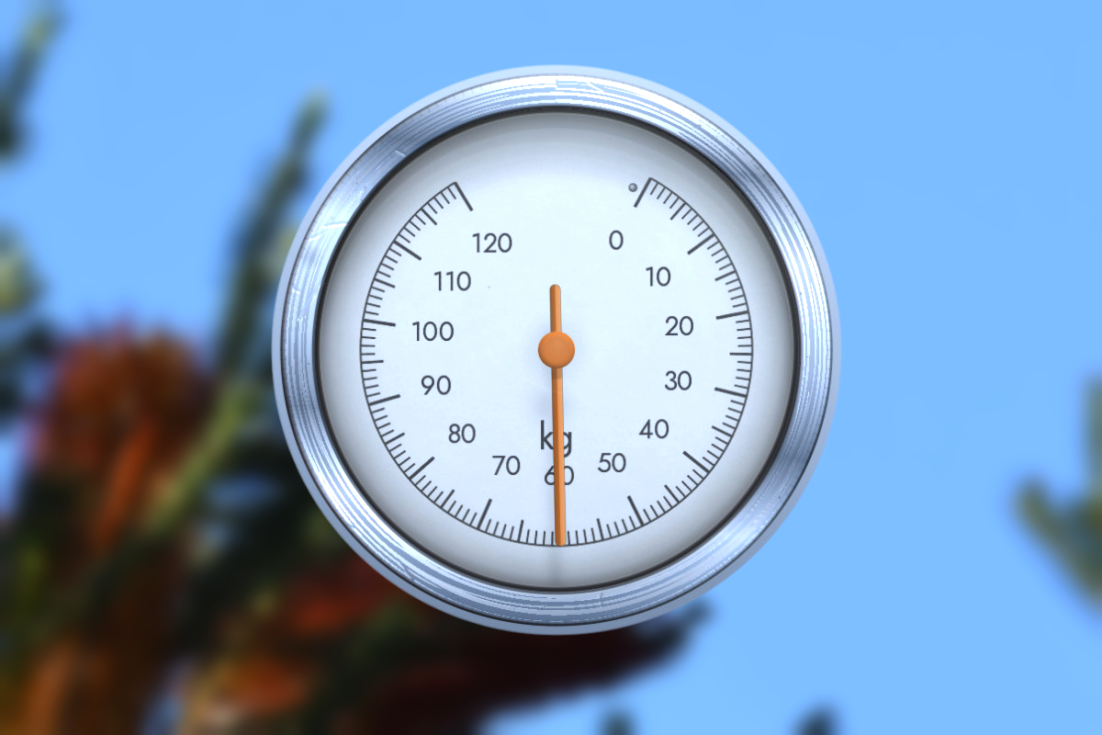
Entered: 60,kg
